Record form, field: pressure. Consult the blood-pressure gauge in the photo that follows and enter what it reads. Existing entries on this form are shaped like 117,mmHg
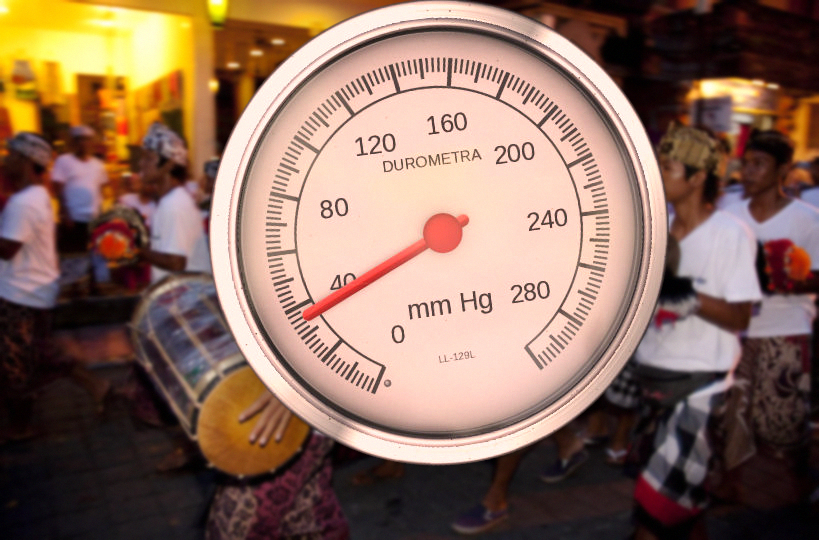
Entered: 36,mmHg
